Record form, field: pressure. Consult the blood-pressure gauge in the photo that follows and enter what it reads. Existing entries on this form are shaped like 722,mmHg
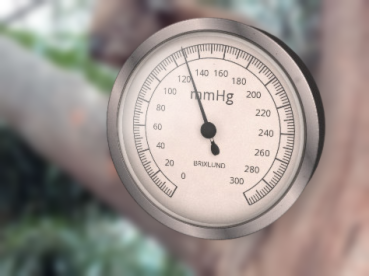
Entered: 130,mmHg
